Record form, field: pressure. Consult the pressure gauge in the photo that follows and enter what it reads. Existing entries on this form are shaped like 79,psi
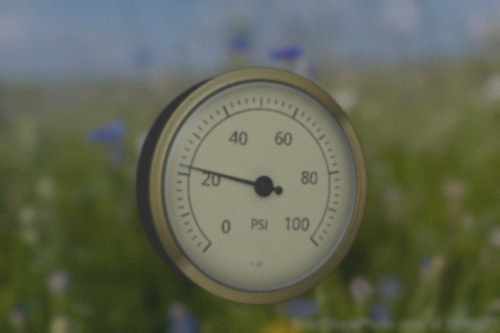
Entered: 22,psi
